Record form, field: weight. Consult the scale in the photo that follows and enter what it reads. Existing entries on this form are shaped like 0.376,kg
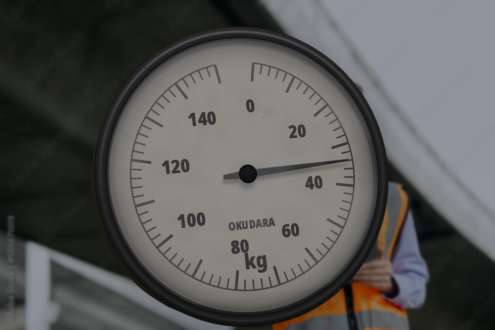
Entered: 34,kg
